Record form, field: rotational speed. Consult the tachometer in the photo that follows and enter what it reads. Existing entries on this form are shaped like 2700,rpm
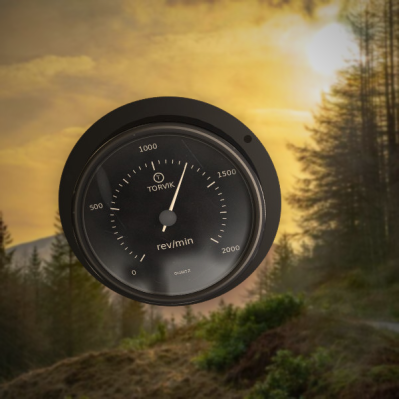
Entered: 1250,rpm
